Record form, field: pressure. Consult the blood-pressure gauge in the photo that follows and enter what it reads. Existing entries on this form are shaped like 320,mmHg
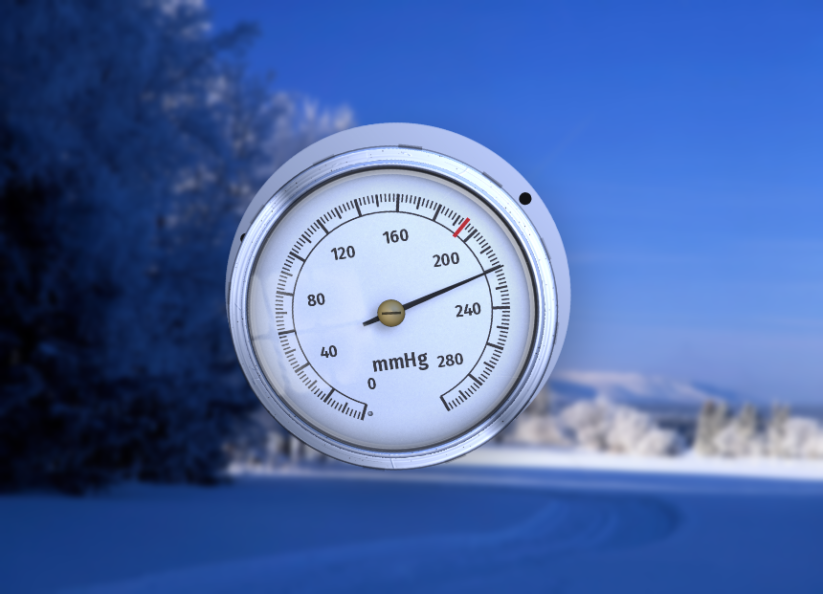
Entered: 220,mmHg
